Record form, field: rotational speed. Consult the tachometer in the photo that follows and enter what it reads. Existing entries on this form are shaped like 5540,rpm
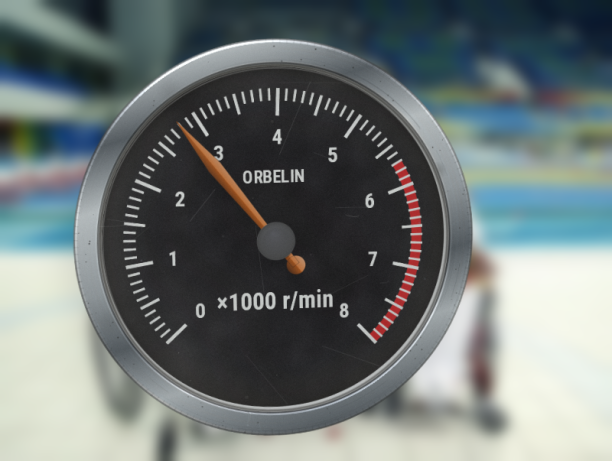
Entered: 2800,rpm
